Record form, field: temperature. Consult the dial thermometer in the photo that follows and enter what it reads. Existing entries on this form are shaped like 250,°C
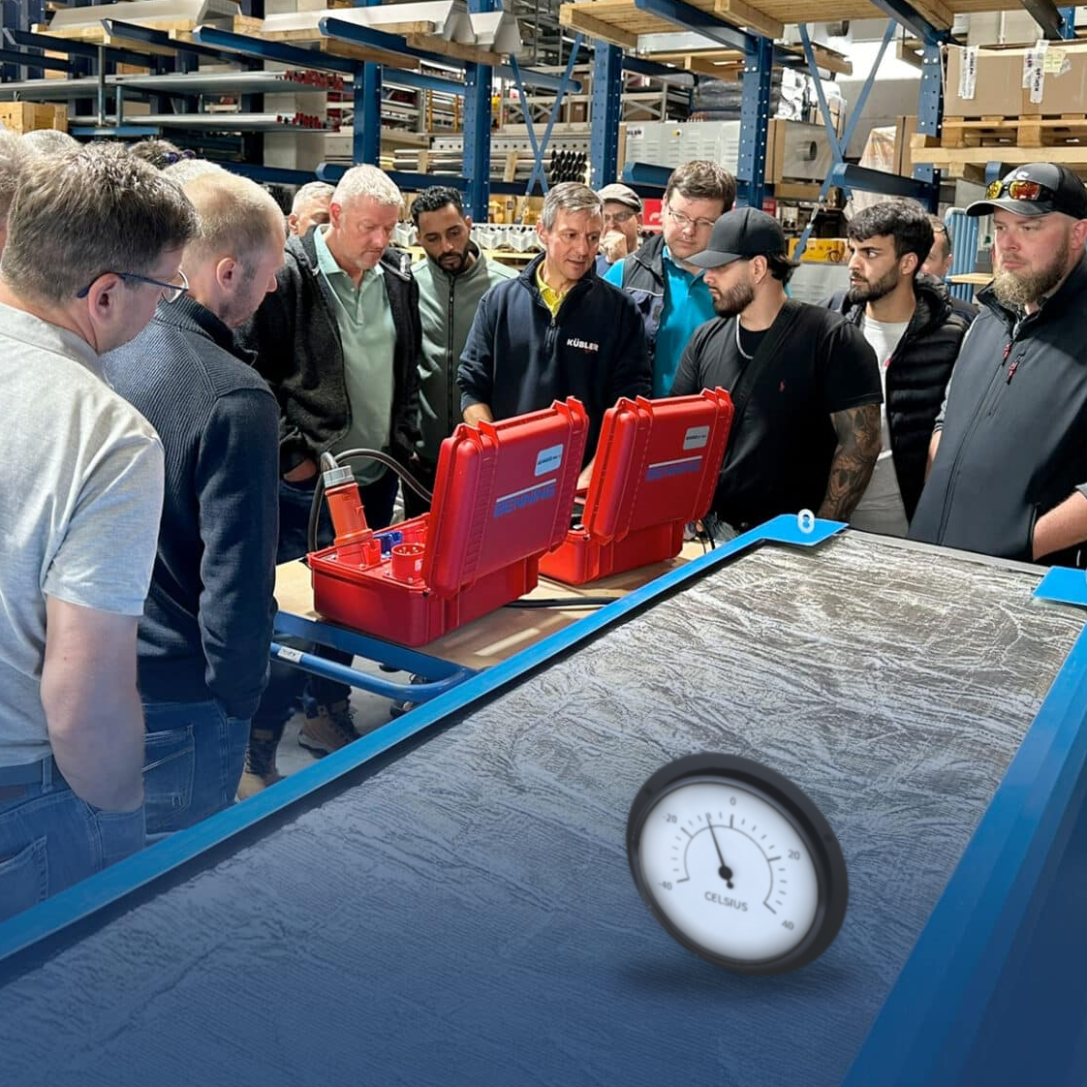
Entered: -8,°C
